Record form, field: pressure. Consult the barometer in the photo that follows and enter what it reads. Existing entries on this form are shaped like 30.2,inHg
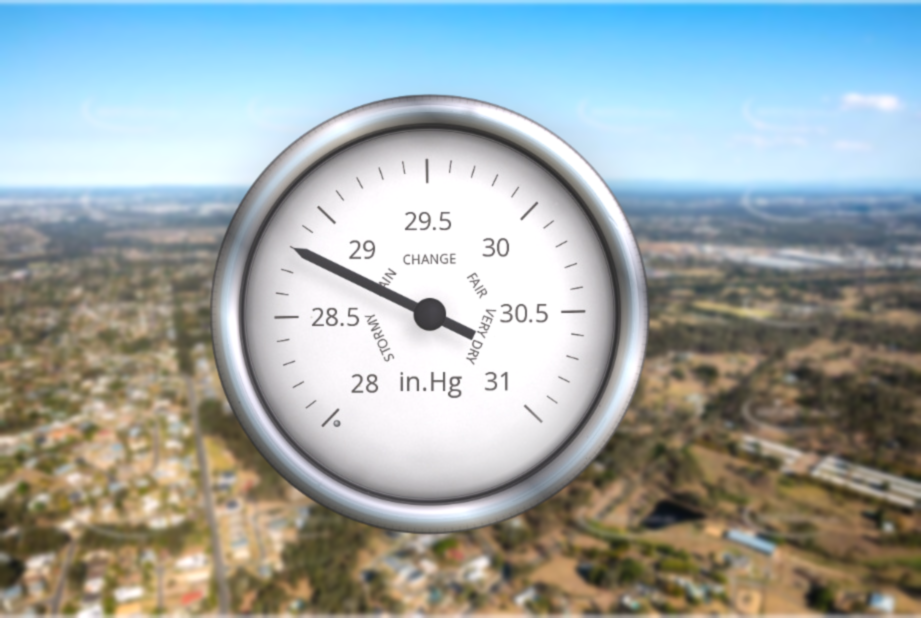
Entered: 28.8,inHg
